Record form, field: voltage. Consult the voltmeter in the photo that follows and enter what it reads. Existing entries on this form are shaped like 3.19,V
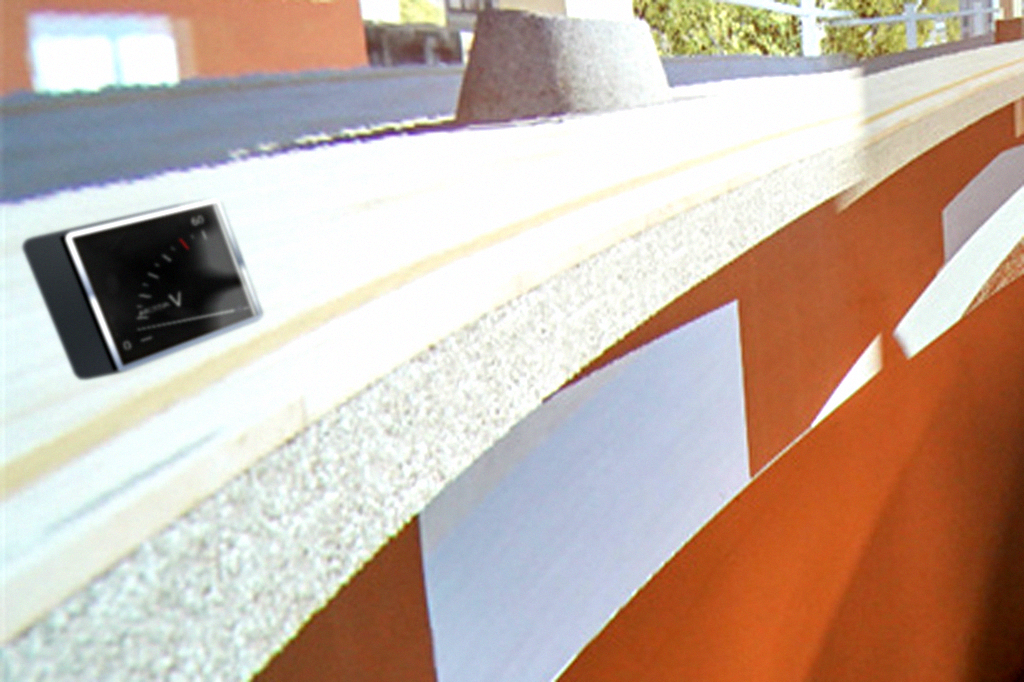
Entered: 5,V
